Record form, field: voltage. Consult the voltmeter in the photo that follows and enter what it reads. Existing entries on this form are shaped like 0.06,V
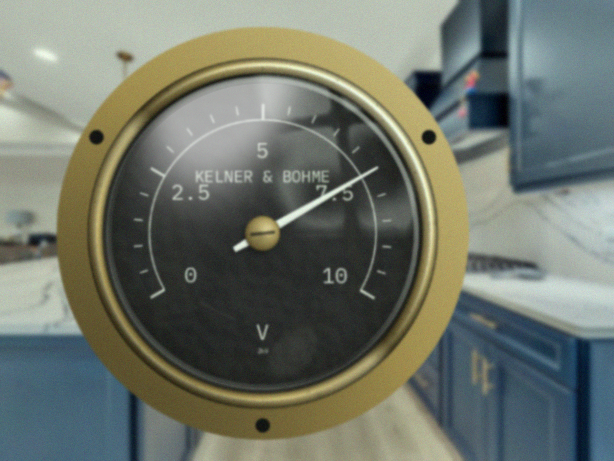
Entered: 7.5,V
